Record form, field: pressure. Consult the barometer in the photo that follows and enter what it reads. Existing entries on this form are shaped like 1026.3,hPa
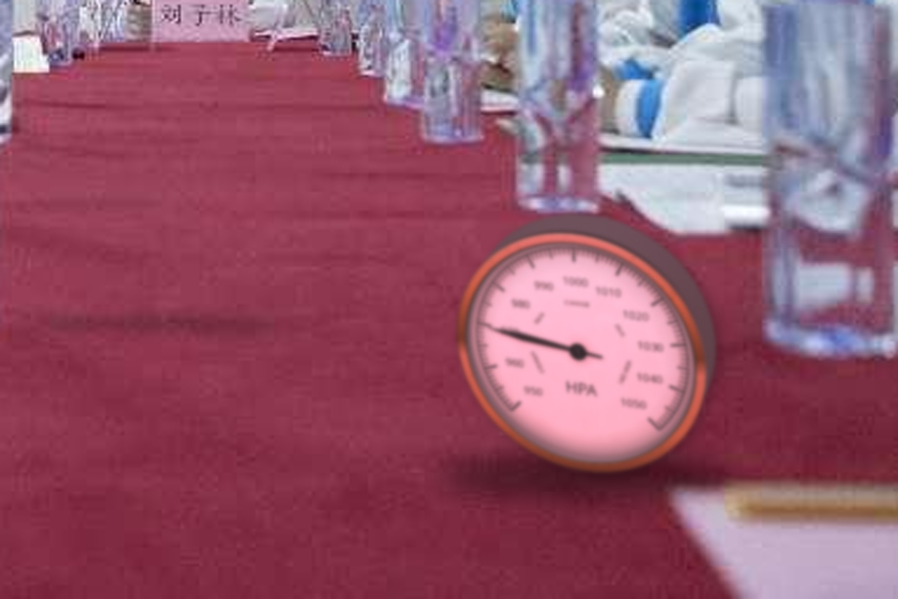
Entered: 970,hPa
